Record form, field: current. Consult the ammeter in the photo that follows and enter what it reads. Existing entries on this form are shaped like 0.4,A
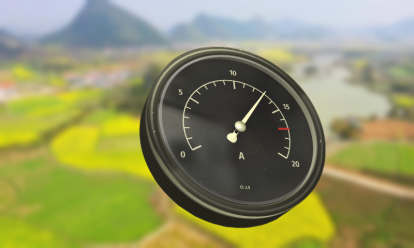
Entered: 13,A
